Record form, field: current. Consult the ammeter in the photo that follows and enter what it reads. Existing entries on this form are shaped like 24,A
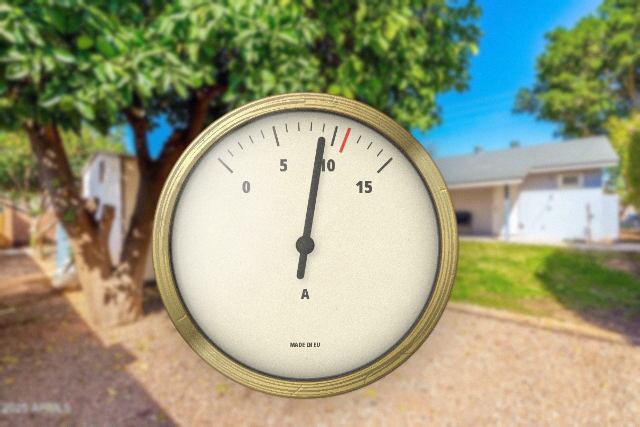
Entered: 9,A
